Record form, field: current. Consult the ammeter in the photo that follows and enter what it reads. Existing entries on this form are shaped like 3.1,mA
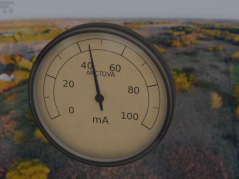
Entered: 45,mA
